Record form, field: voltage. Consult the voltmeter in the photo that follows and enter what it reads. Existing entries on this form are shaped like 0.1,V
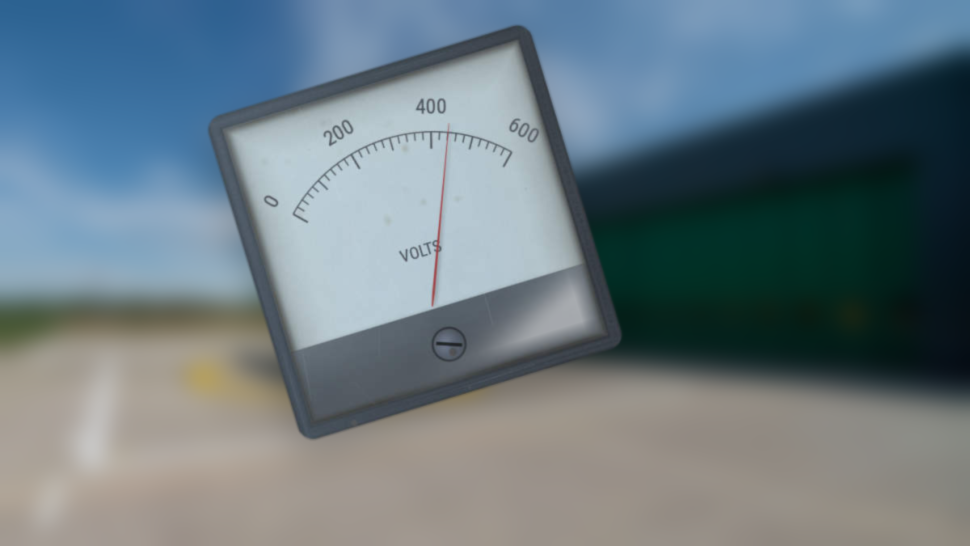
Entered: 440,V
